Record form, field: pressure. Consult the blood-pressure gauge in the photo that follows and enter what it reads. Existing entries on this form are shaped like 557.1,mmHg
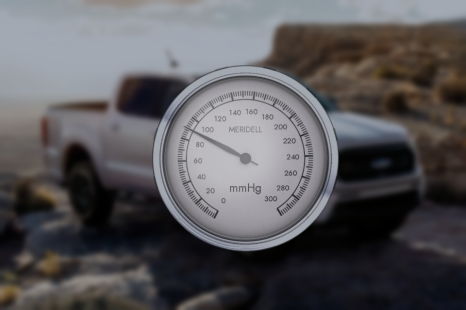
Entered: 90,mmHg
